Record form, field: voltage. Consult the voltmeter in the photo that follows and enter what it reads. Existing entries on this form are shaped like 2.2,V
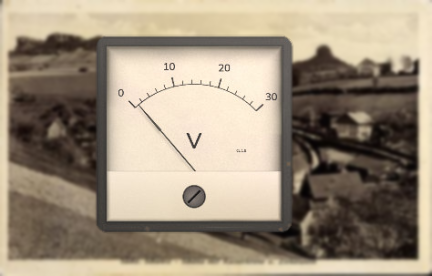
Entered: 1,V
